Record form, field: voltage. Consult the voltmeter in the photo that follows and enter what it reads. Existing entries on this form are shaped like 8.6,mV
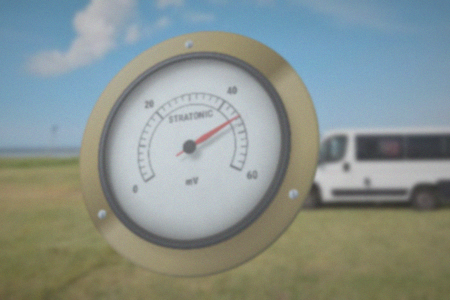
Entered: 46,mV
